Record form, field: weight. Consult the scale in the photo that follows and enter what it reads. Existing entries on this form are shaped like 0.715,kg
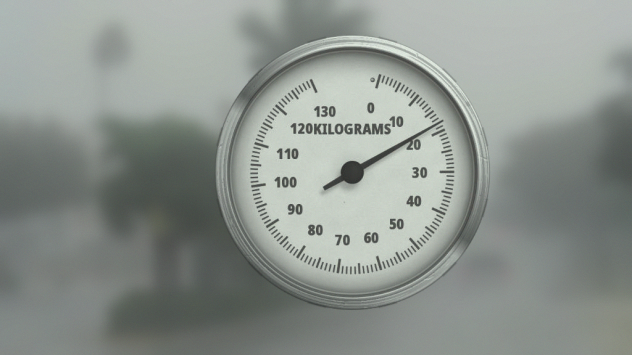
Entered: 18,kg
